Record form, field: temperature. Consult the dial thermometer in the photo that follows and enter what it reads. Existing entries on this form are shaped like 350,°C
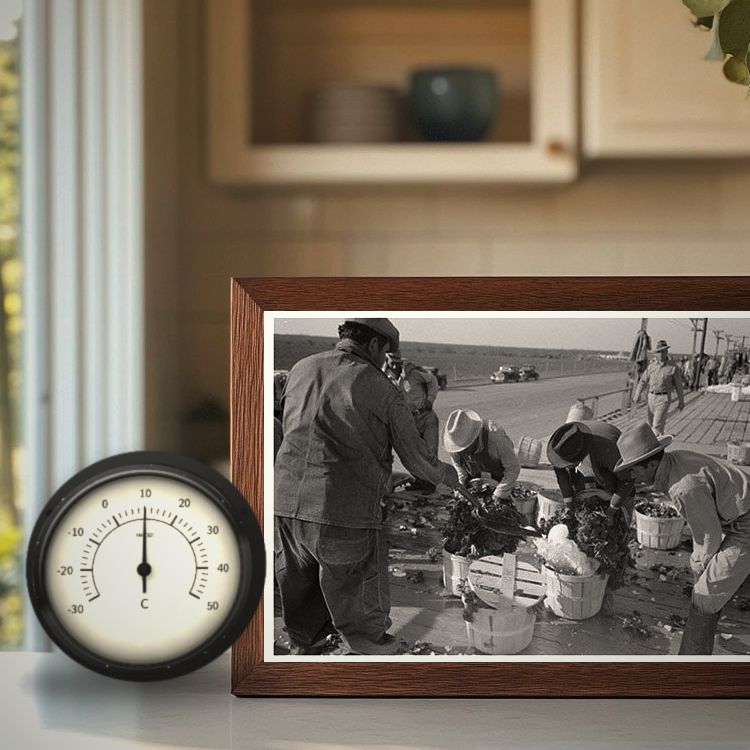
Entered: 10,°C
